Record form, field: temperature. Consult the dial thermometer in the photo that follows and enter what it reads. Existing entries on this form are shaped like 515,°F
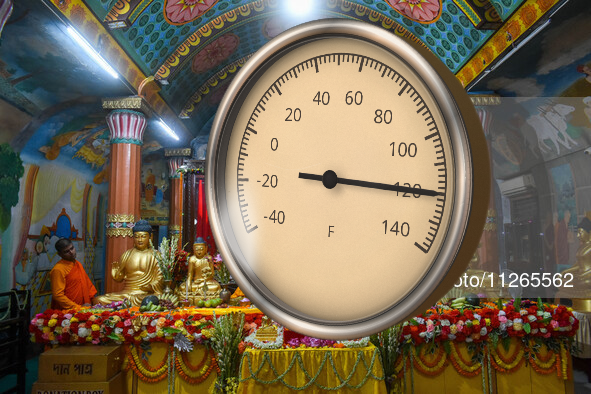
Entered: 120,°F
